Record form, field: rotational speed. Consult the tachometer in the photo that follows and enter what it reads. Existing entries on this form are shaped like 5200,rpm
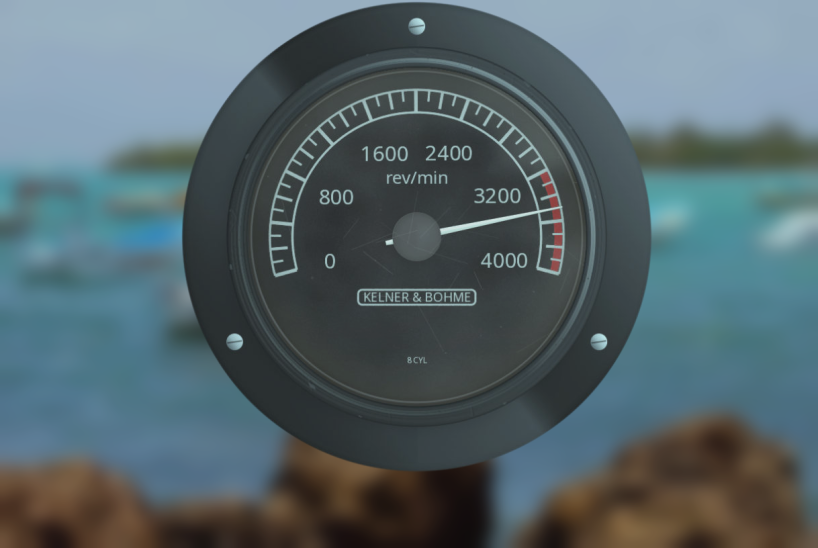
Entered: 3500,rpm
